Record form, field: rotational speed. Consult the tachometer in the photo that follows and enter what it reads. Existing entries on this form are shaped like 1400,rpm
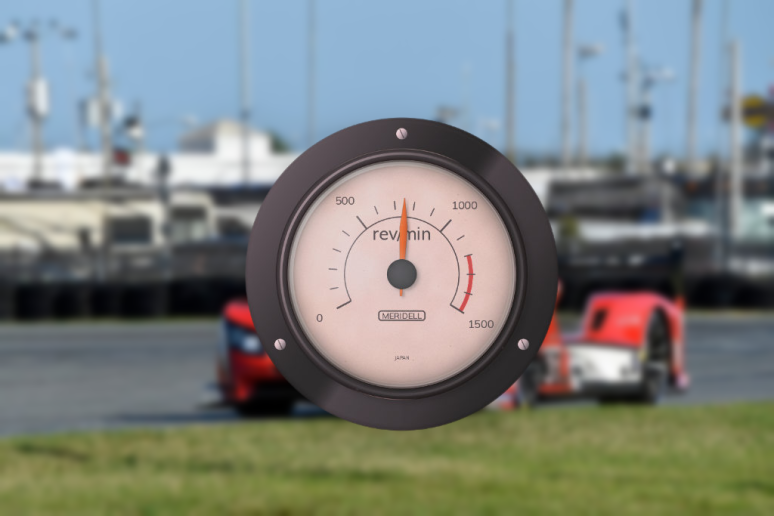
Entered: 750,rpm
